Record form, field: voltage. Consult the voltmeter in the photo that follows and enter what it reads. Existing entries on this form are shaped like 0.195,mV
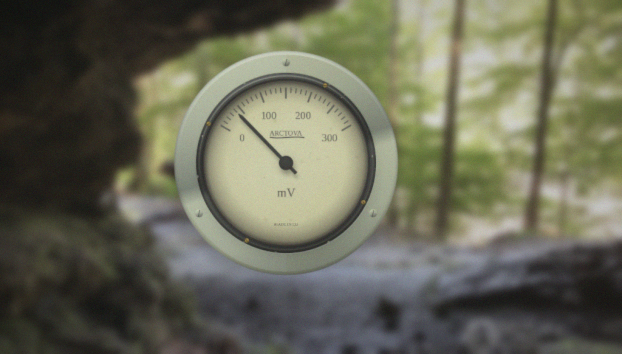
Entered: 40,mV
